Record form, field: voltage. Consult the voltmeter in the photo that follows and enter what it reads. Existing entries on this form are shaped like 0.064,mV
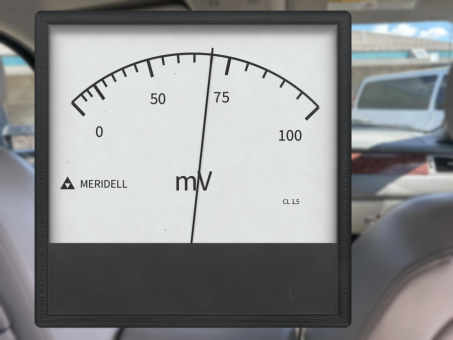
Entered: 70,mV
